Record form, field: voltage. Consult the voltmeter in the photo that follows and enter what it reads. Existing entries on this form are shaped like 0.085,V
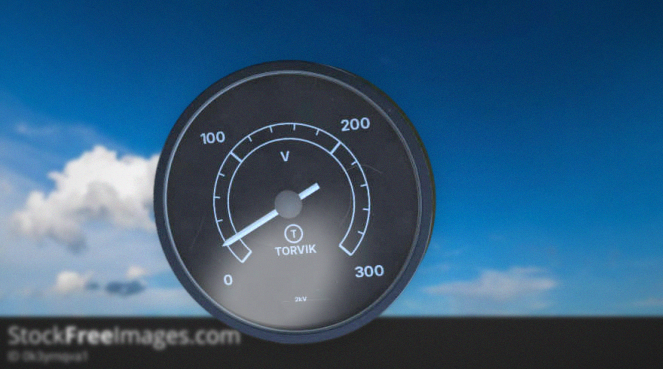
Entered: 20,V
